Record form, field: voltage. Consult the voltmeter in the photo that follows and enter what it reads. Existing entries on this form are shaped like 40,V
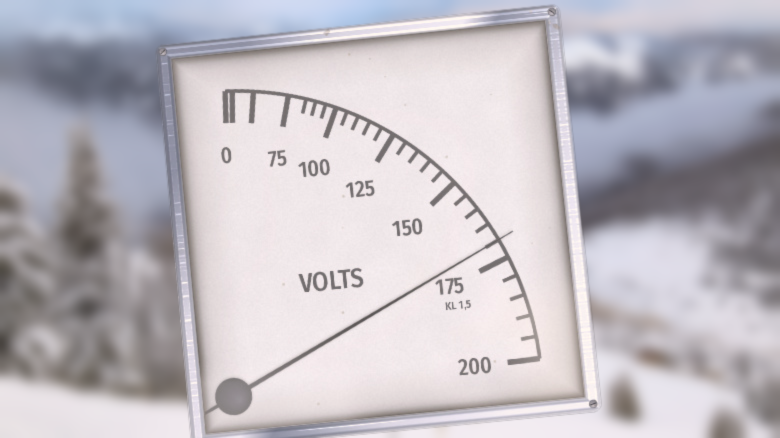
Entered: 170,V
